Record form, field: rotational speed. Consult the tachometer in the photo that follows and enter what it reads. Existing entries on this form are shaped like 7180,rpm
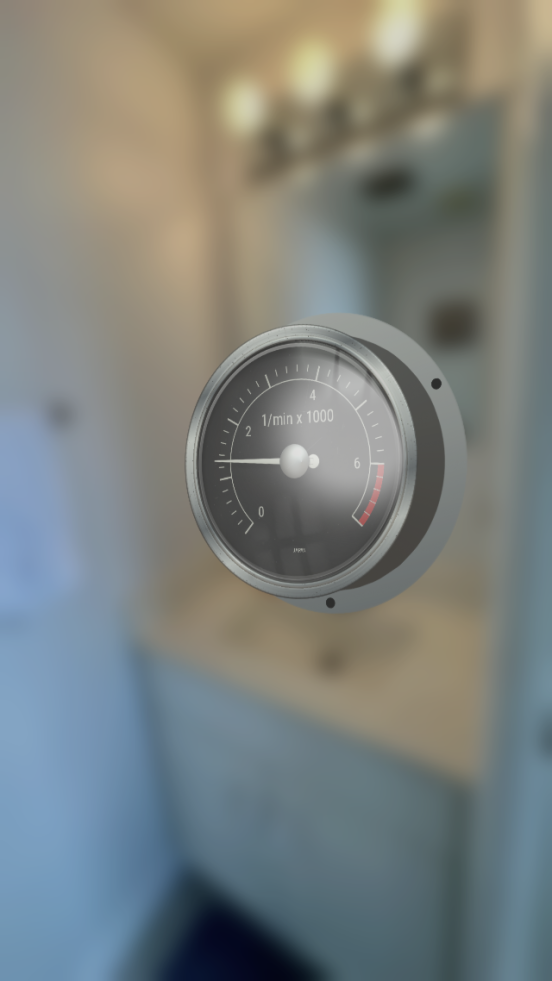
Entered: 1300,rpm
